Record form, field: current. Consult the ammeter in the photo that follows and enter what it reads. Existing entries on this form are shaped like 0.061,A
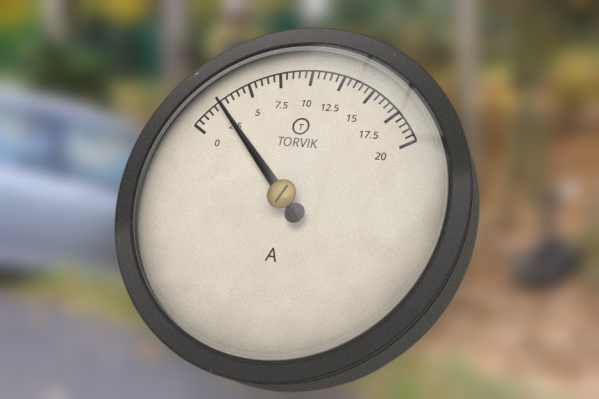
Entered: 2.5,A
